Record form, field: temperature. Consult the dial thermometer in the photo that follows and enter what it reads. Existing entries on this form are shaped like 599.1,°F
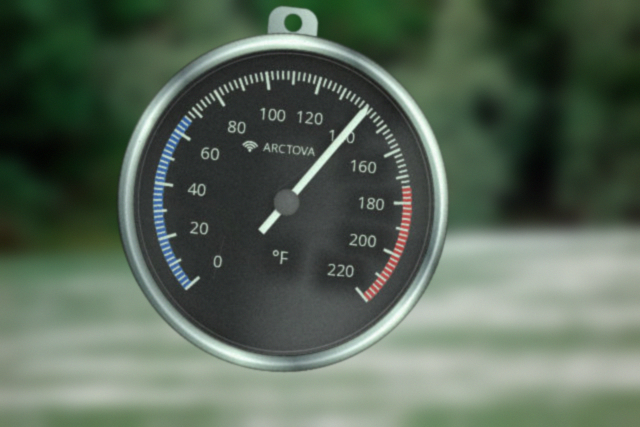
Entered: 140,°F
